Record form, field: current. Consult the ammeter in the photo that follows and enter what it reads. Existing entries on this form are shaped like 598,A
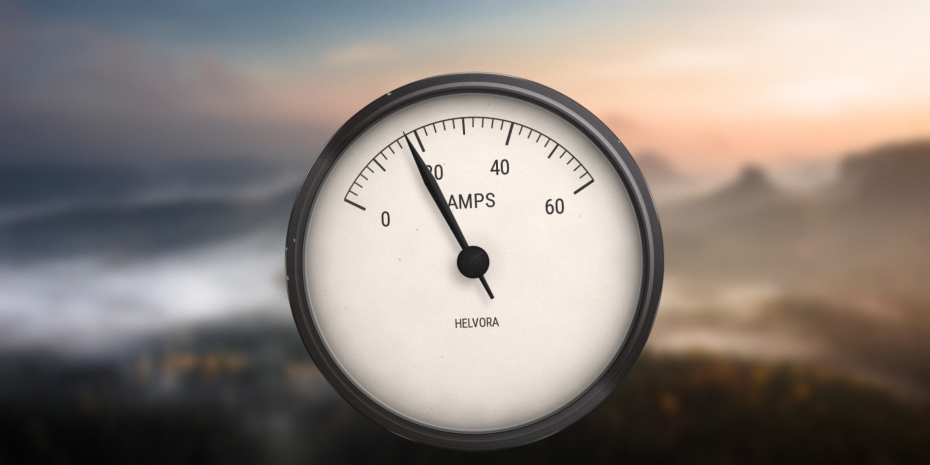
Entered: 18,A
